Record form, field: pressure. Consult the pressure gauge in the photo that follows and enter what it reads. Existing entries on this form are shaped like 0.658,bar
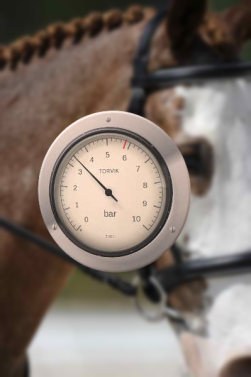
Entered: 3.4,bar
